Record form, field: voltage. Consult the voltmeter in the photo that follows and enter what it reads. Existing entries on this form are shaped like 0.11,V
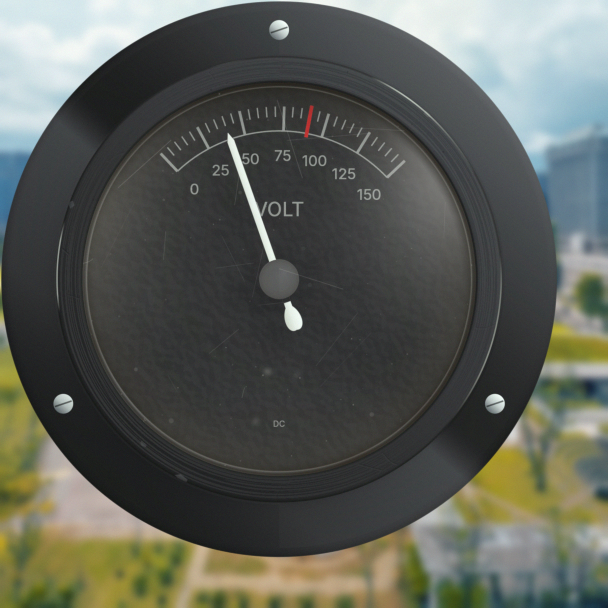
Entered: 40,V
